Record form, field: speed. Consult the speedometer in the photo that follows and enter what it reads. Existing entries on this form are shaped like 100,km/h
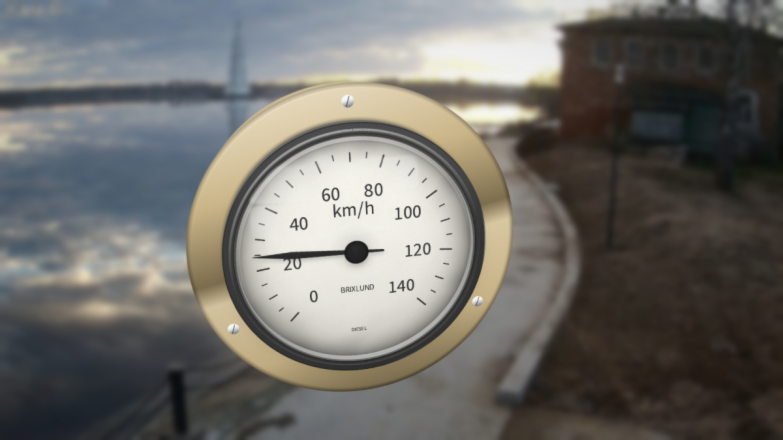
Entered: 25,km/h
